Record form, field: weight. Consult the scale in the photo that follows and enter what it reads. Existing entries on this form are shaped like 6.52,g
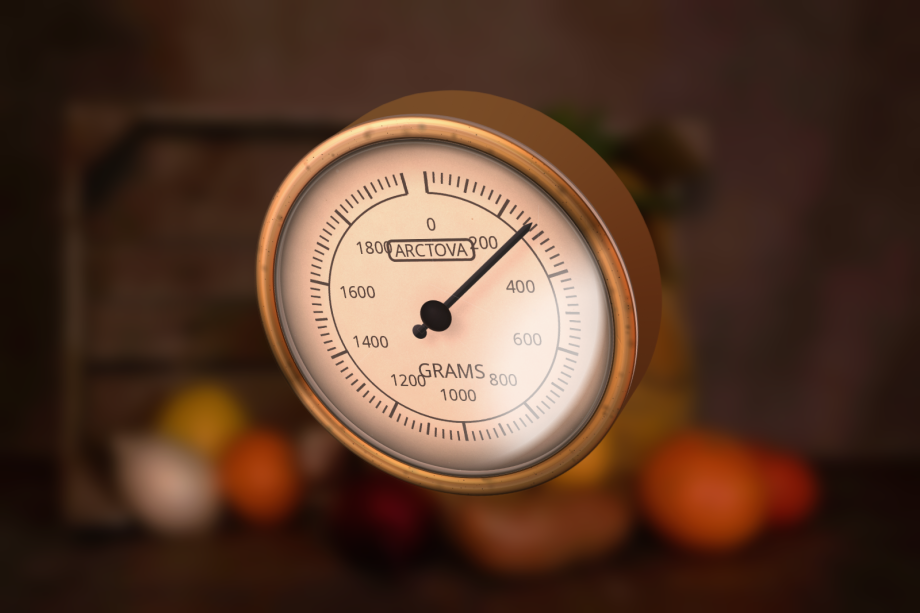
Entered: 270,g
